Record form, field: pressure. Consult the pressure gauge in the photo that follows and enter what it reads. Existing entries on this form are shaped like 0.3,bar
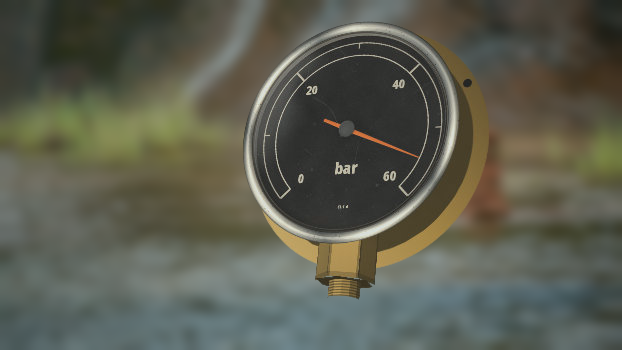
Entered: 55,bar
